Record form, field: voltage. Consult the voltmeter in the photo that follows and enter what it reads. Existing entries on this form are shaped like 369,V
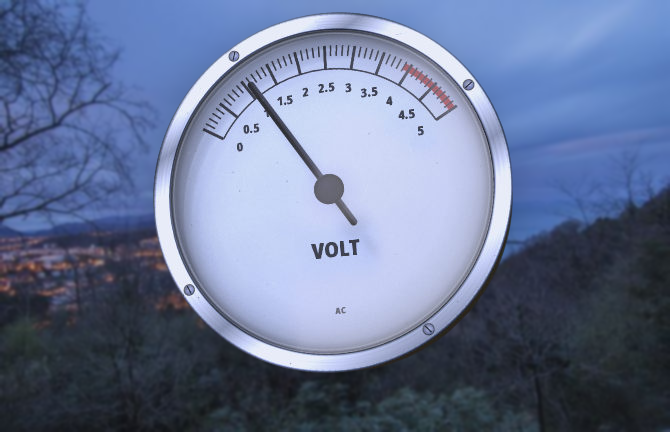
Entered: 1.1,V
